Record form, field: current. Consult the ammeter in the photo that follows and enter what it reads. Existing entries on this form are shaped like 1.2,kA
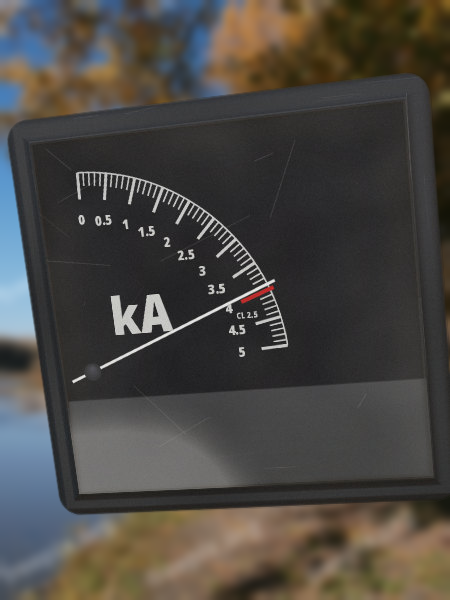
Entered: 3.9,kA
